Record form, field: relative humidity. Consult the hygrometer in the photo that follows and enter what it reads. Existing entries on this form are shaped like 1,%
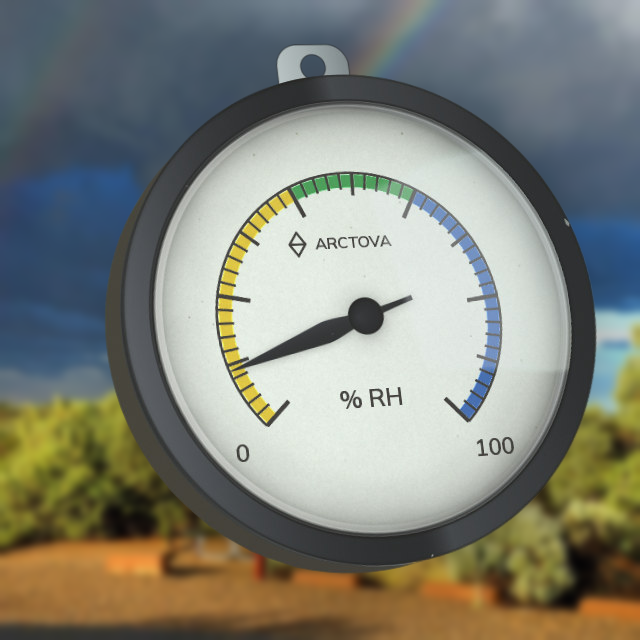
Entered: 9,%
